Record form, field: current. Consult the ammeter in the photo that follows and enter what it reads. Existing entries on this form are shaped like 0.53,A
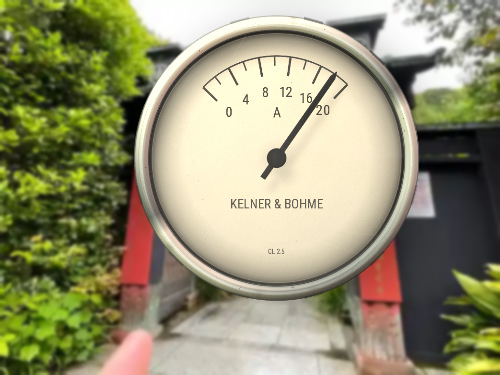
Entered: 18,A
